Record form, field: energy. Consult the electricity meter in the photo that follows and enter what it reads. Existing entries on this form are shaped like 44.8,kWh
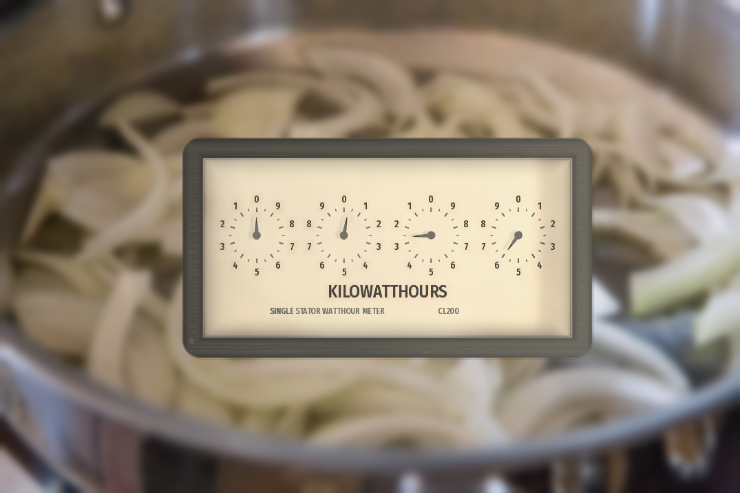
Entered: 26,kWh
